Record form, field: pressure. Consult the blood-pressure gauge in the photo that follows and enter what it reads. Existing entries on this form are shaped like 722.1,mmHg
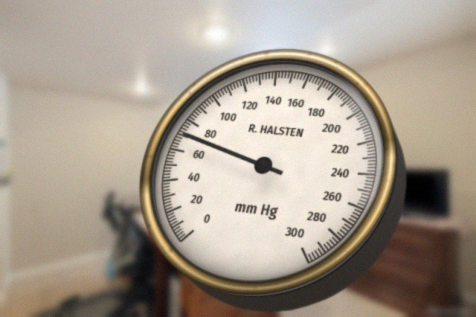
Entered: 70,mmHg
